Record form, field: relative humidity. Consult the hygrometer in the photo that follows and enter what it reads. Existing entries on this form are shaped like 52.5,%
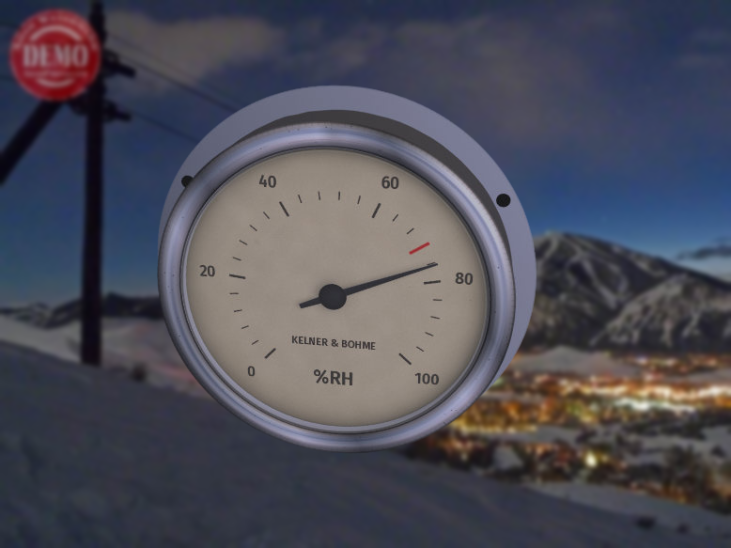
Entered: 76,%
